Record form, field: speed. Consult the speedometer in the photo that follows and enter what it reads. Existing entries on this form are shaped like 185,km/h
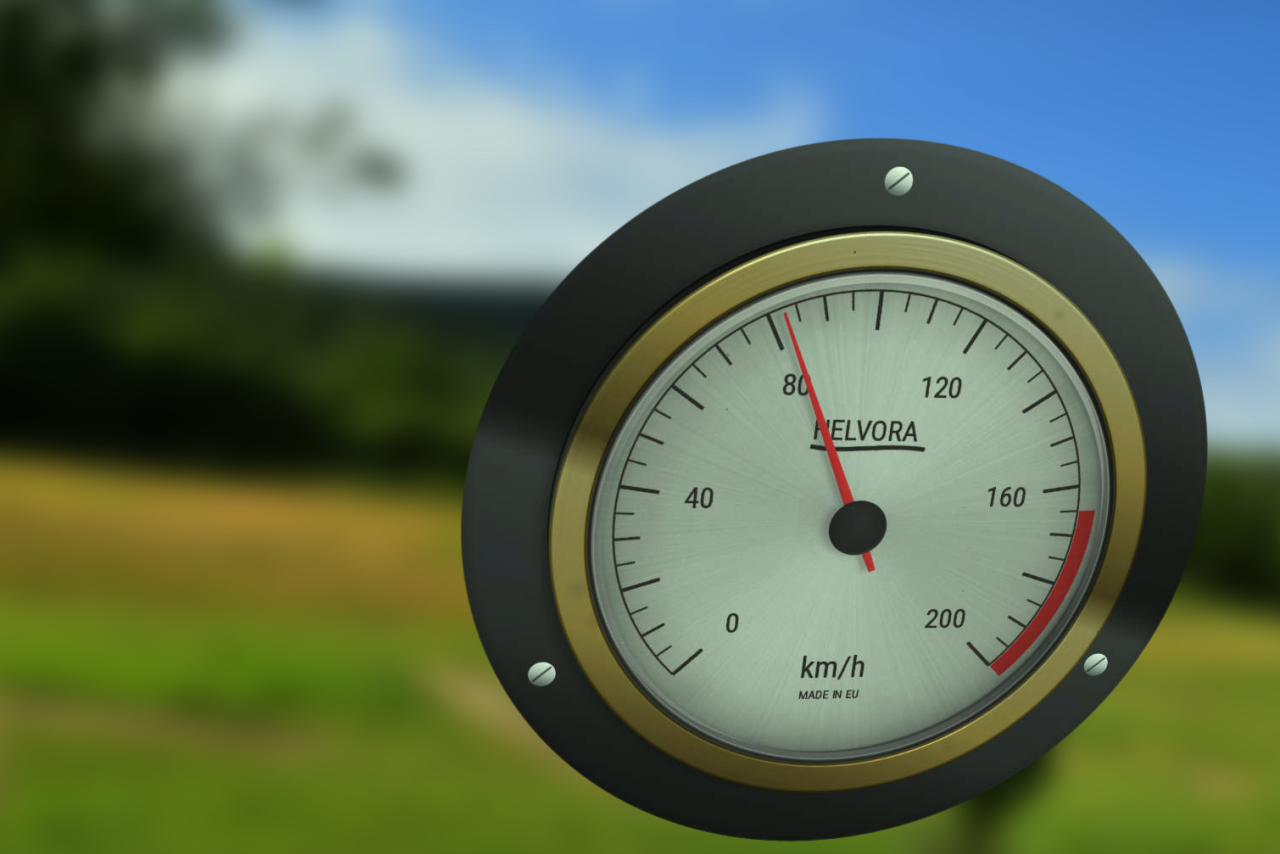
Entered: 82.5,km/h
